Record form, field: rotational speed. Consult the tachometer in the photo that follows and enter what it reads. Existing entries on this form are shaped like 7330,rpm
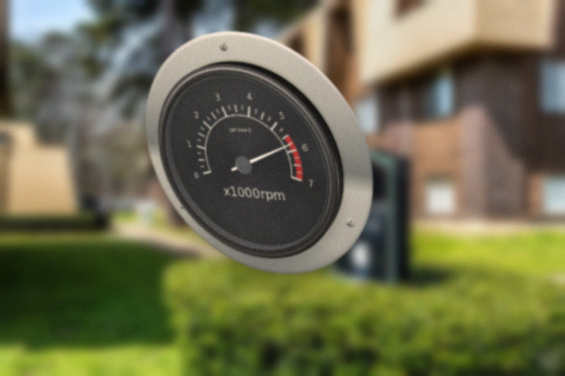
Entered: 5750,rpm
